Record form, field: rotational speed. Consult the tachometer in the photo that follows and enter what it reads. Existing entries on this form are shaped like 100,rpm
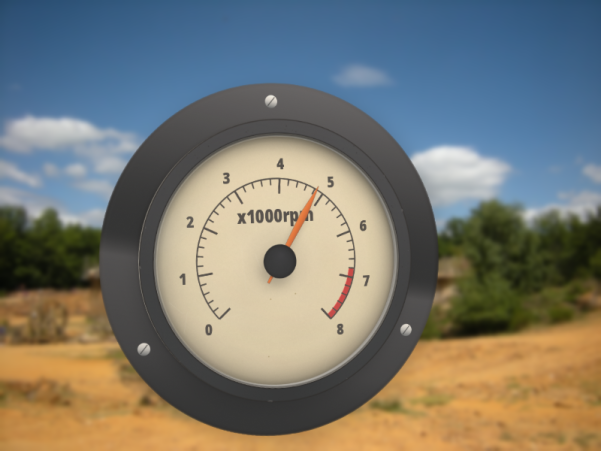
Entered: 4800,rpm
